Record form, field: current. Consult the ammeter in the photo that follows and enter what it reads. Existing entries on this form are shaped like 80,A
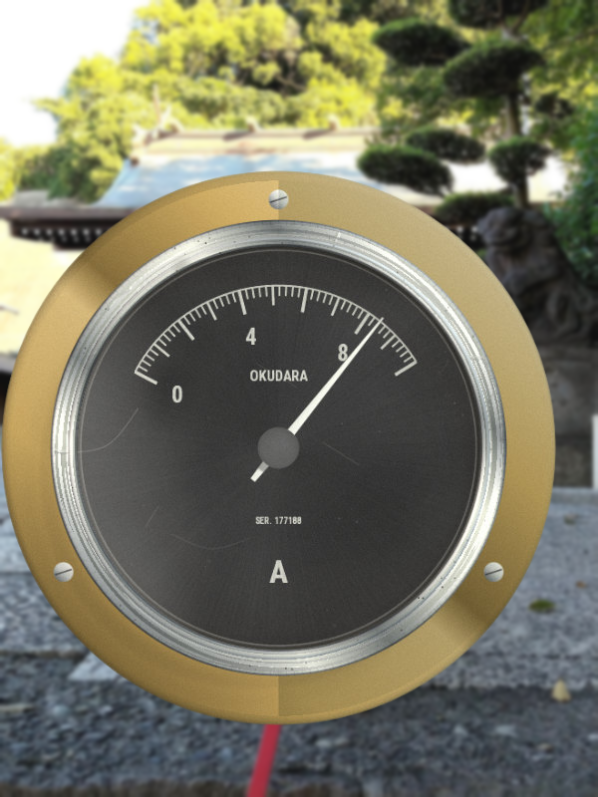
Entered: 8.4,A
